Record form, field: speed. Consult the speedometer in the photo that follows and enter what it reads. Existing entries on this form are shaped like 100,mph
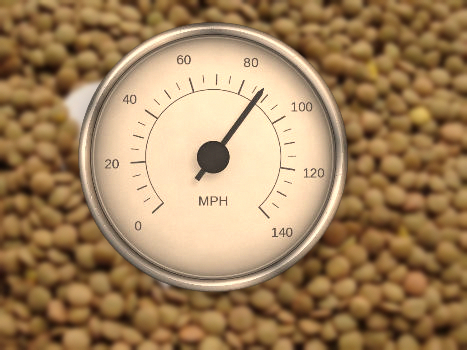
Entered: 87.5,mph
